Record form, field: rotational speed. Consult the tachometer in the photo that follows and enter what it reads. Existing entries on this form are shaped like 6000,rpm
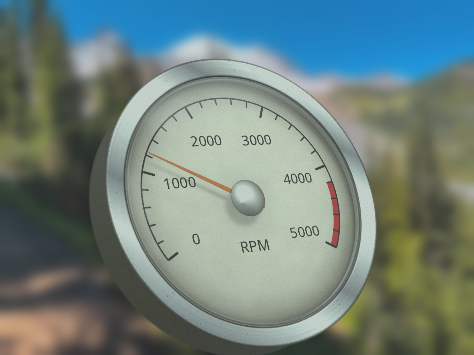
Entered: 1200,rpm
